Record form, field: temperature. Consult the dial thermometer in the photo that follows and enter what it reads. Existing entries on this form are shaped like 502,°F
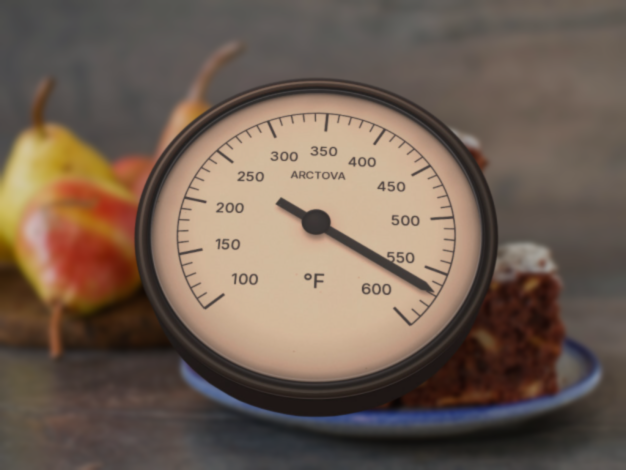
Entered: 570,°F
